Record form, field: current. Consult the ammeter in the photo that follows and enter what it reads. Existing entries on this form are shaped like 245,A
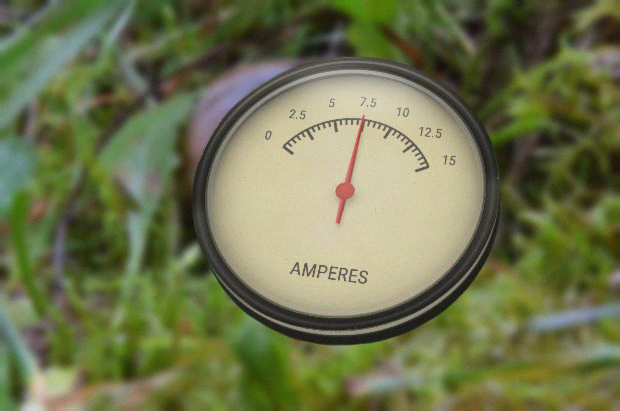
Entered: 7.5,A
